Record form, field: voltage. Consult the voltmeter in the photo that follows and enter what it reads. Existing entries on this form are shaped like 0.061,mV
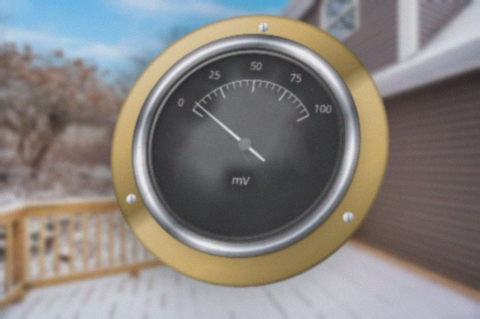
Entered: 5,mV
